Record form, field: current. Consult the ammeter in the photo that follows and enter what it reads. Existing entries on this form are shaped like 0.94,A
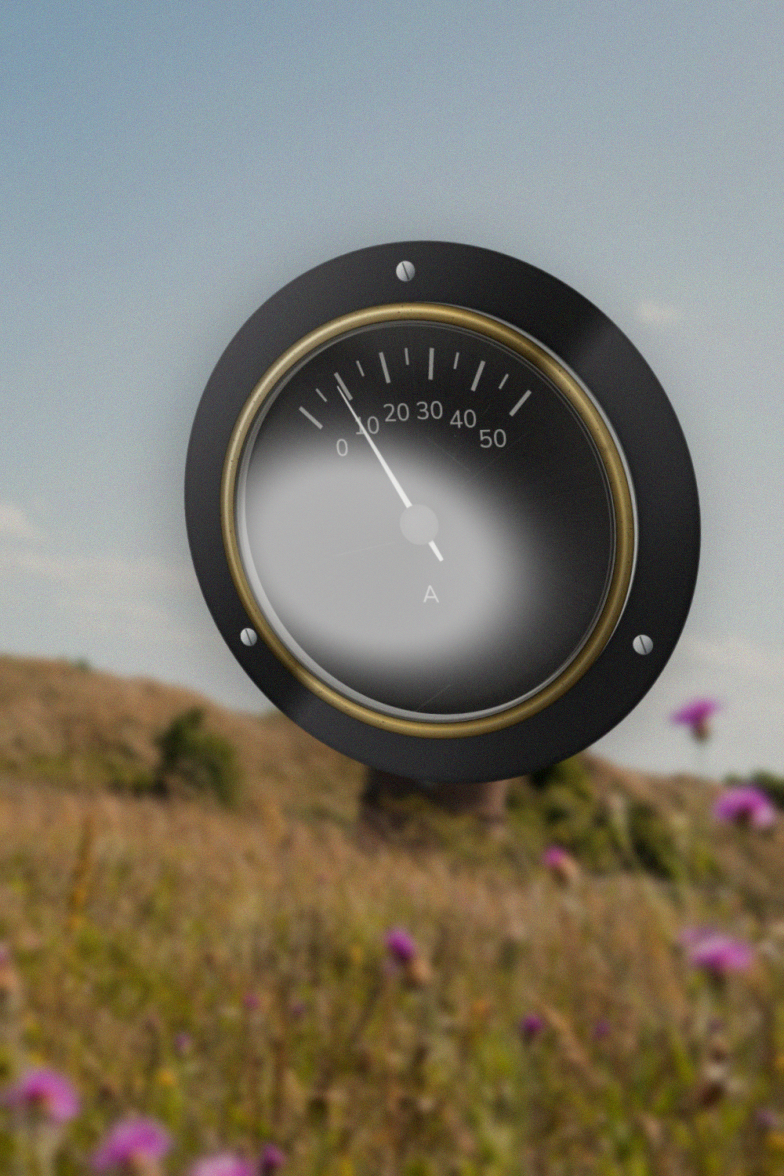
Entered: 10,A
